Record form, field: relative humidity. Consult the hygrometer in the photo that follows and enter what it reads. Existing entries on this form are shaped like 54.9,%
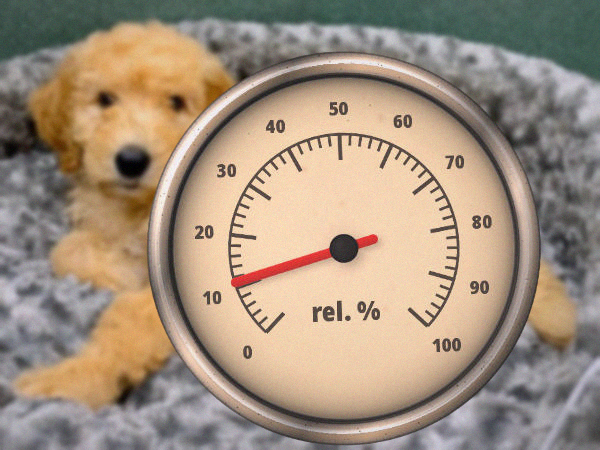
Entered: 11,%
